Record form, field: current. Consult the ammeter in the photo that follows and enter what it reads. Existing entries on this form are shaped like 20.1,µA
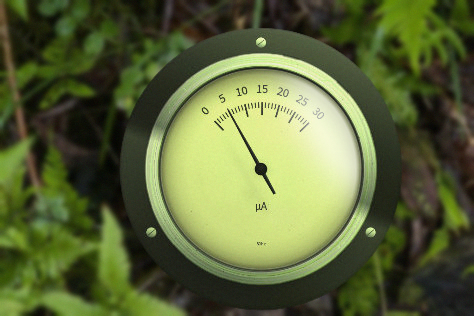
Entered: 5,µA
